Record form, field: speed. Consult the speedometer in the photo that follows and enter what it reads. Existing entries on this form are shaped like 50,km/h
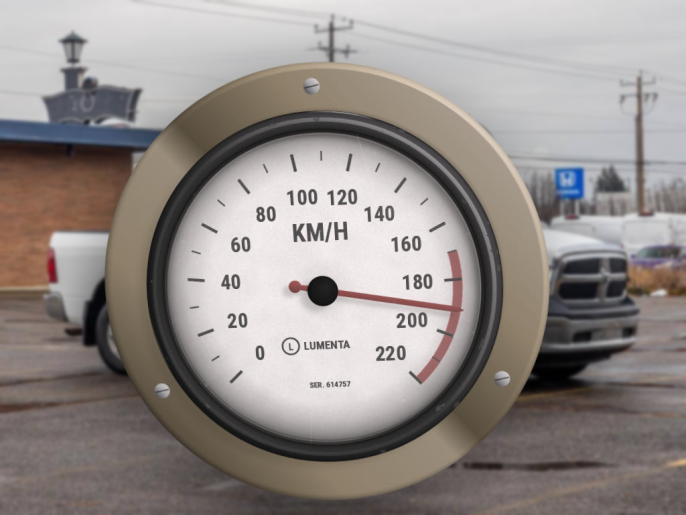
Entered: 190,km/h
